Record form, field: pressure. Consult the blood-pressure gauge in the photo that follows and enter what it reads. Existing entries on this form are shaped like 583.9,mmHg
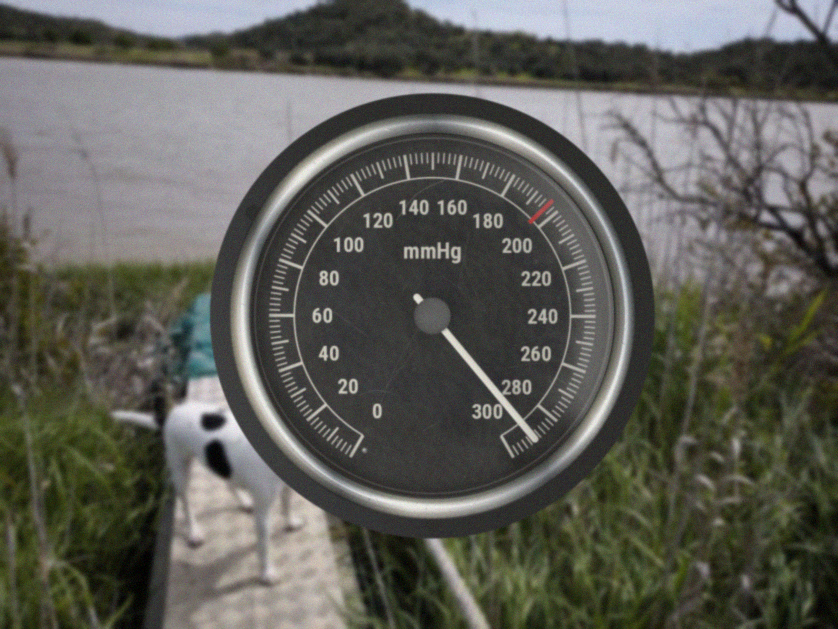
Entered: 290,mmHg
